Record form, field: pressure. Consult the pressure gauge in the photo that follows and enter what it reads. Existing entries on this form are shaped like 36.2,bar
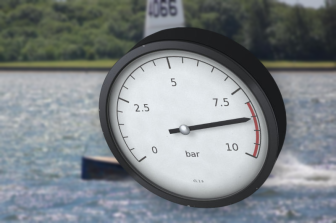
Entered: 8.5,bar
